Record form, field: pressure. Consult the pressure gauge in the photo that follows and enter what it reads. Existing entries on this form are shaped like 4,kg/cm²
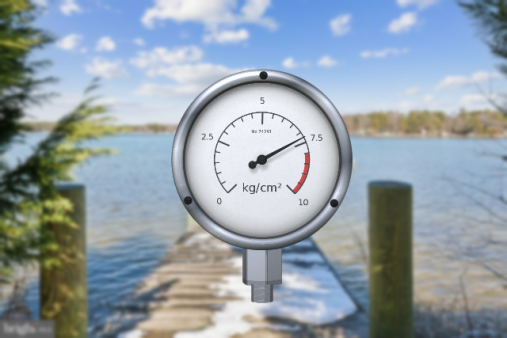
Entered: 7.25,kg/cm²
